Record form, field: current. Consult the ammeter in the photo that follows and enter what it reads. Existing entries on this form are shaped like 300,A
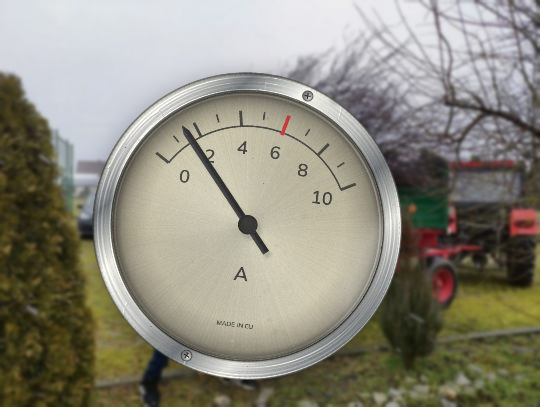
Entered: 1.5,A
